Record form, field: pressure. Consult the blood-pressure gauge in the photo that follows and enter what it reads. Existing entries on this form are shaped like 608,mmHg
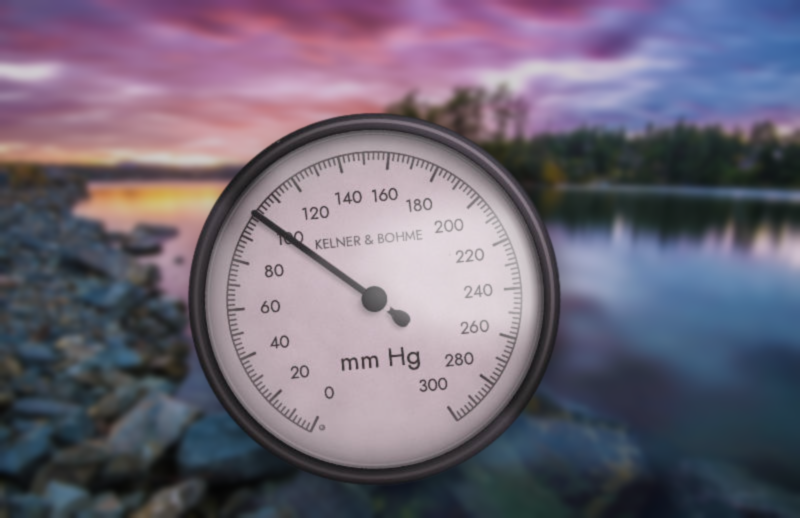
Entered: 100,mmHg
